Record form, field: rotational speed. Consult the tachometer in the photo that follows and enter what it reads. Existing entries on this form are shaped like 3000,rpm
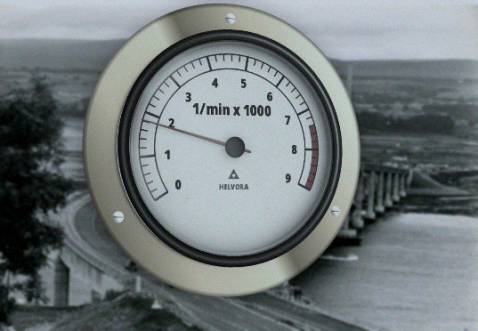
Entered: 1800,rpm
